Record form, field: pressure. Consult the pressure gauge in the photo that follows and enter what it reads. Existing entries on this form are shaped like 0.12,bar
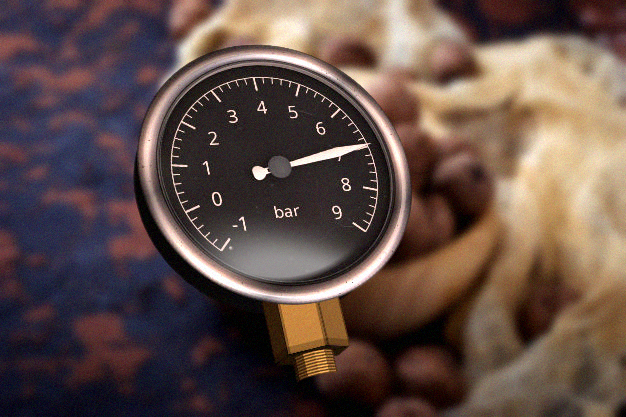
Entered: 7,bar
